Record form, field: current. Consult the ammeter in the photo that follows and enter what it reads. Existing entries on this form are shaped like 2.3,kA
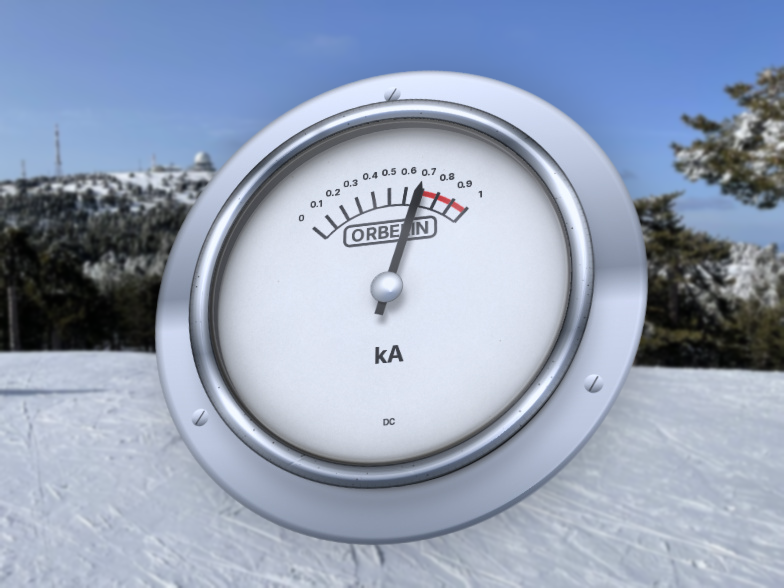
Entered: 0.7,kA
